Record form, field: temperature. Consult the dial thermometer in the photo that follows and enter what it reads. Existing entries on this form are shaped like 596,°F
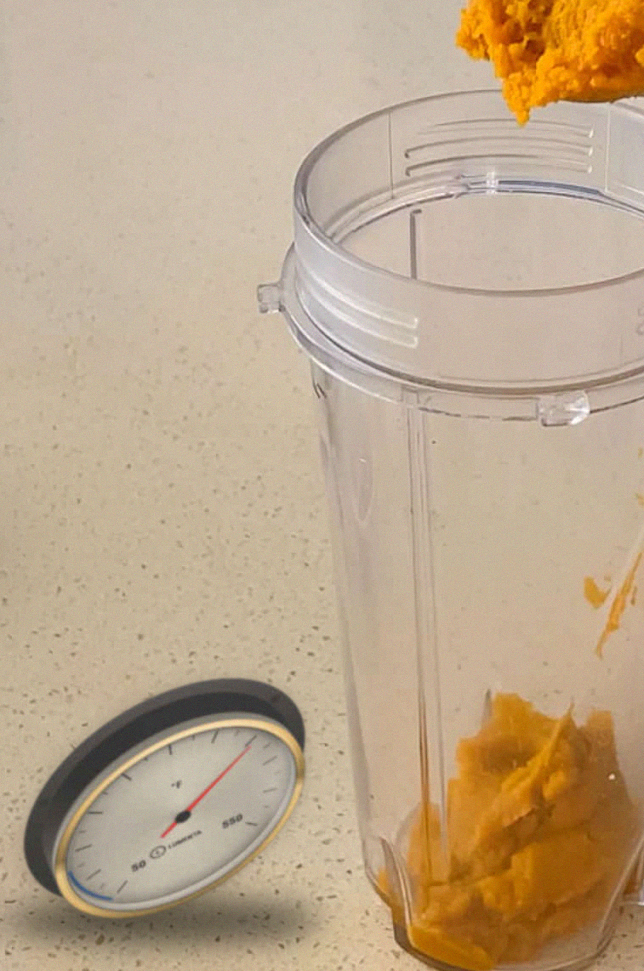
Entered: 400,°F
